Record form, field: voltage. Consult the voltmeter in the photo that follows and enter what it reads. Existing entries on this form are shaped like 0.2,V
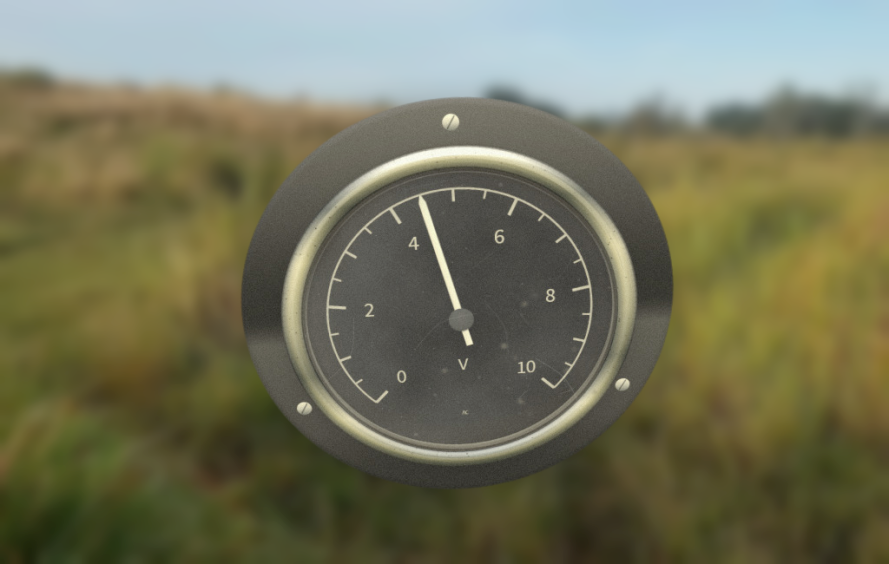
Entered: 4.5,V
